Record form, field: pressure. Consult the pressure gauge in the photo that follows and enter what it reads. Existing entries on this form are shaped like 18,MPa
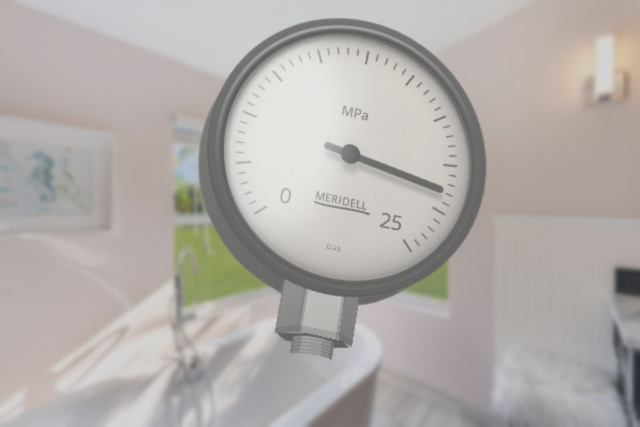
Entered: 21.5,MPa
